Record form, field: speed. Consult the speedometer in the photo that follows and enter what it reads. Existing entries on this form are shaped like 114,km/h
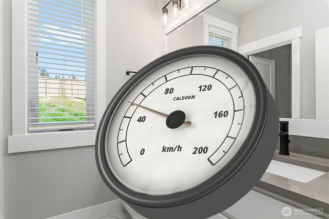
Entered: 50,km/h
